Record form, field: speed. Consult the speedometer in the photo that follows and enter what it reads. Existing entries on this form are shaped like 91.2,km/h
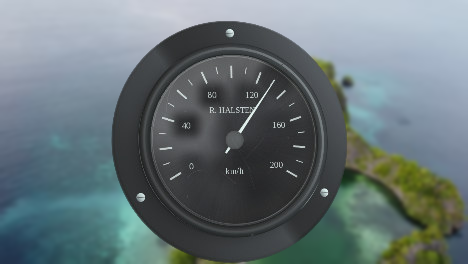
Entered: 130,km/h
